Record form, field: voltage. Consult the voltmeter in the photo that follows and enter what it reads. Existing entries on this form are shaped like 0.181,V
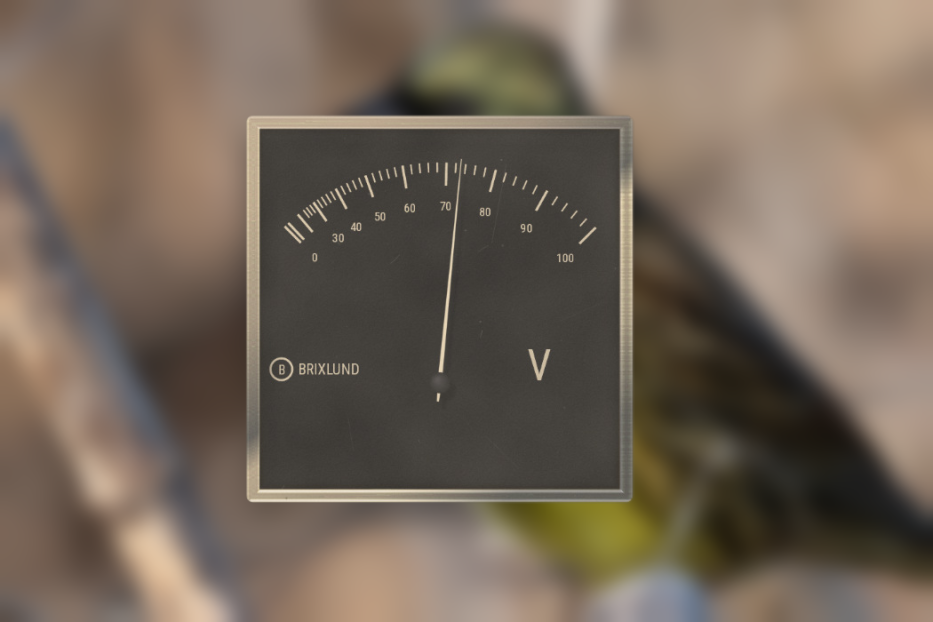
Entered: 73,V
